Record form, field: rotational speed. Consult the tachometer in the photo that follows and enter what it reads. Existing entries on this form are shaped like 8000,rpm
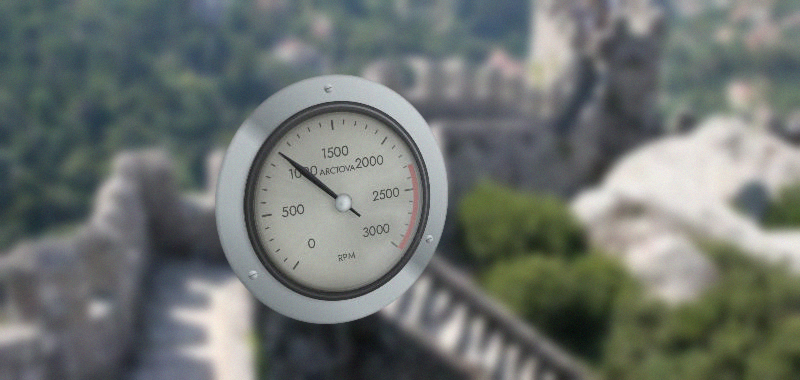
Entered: 1000,rpm
